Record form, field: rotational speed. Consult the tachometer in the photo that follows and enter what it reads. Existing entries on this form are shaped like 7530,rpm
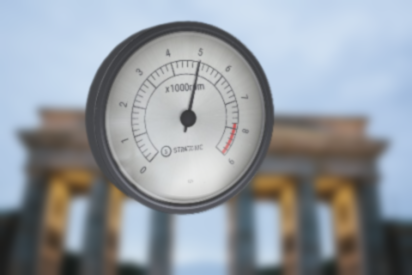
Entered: 5000,rpm
